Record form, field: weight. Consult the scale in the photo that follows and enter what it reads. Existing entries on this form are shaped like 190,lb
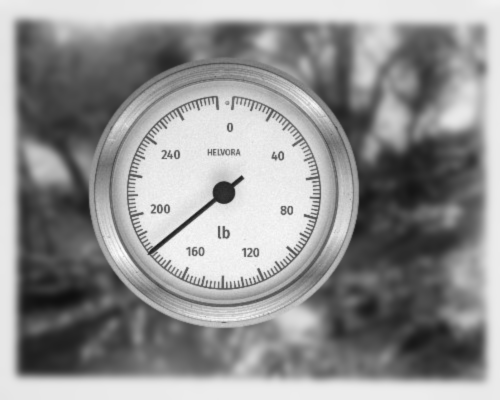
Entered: 180,lb
